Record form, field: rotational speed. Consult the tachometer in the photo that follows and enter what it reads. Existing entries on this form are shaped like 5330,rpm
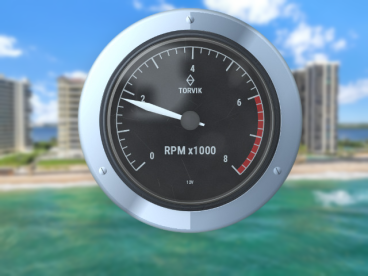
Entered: 1800,rpm
